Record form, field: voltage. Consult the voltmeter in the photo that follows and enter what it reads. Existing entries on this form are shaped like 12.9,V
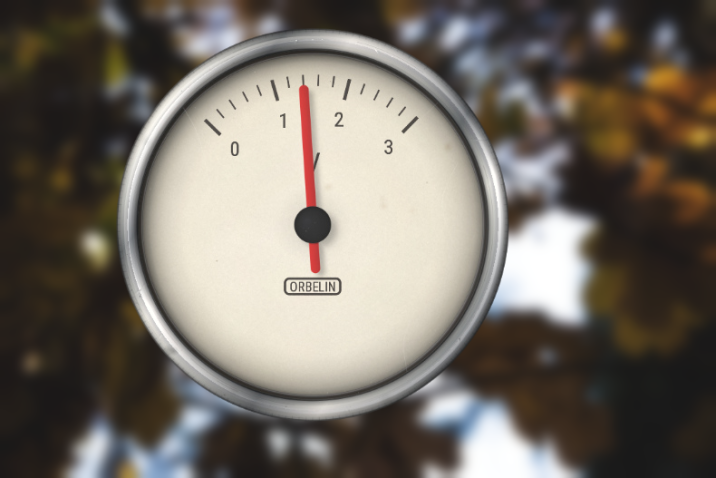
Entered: 1.4,V
